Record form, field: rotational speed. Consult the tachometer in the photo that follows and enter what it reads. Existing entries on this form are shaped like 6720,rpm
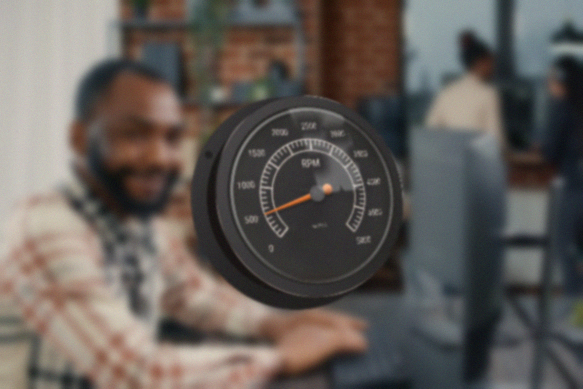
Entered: 500,rpm
